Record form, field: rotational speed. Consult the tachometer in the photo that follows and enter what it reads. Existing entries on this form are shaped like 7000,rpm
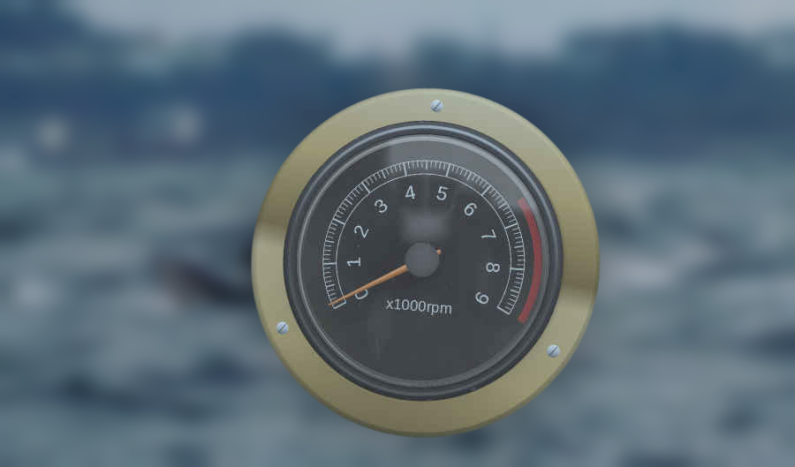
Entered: 100,rpm
